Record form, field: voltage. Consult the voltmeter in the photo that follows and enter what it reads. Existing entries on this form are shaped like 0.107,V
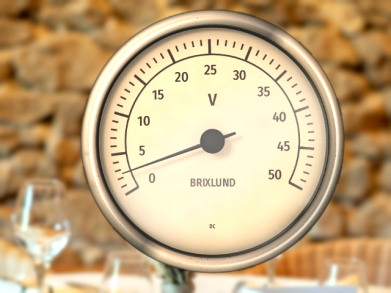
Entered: 2.5,V
